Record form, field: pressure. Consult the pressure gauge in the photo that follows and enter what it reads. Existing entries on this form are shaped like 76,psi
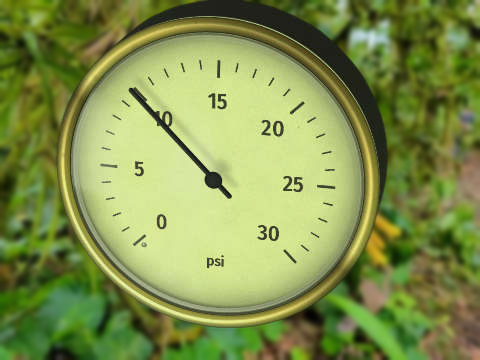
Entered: 10,psi
